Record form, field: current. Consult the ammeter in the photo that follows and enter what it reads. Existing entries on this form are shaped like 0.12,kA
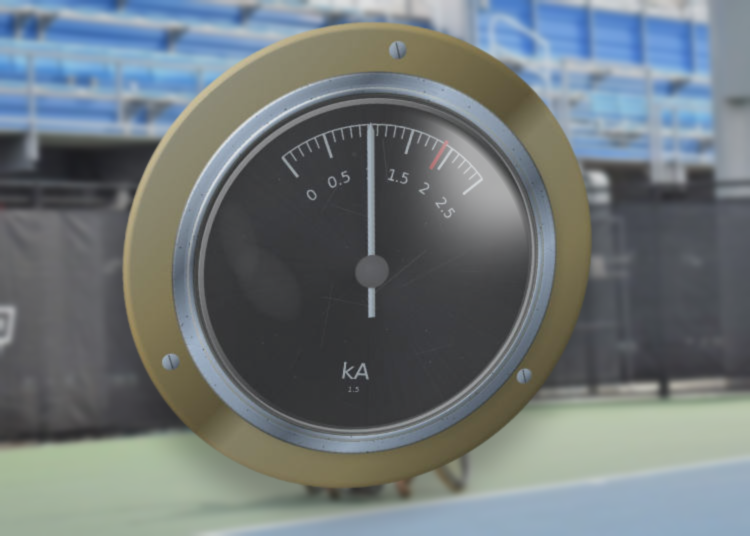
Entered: 1,kA
